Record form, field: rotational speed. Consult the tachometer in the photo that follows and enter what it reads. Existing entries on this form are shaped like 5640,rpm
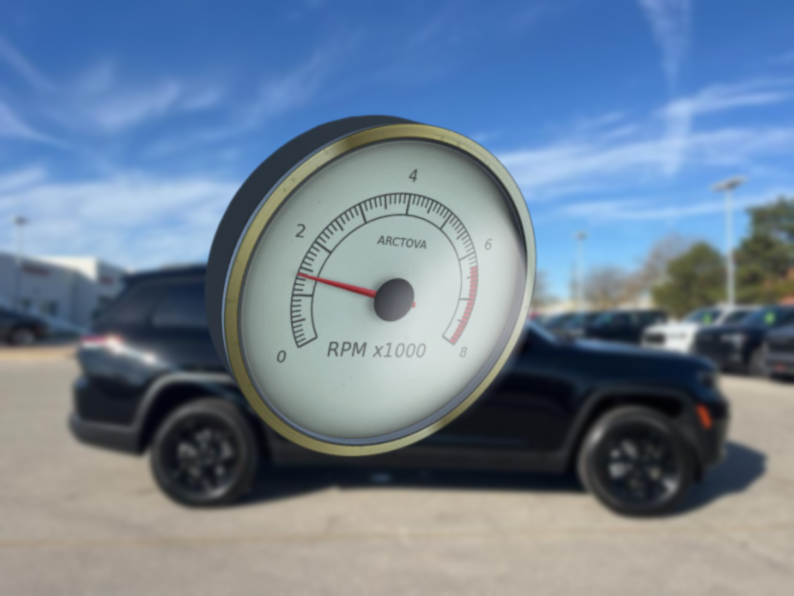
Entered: 1400,rpm
